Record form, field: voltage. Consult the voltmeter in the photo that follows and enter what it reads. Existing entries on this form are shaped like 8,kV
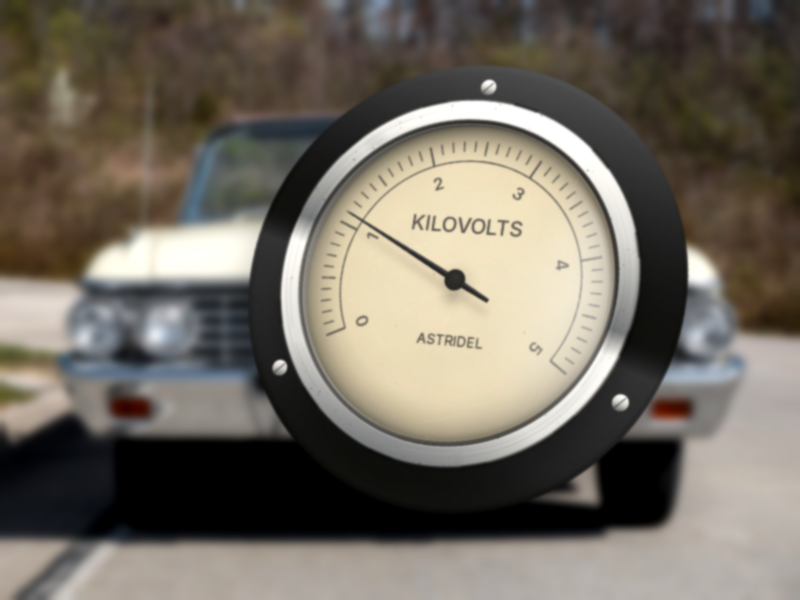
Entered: 1.1,kV
